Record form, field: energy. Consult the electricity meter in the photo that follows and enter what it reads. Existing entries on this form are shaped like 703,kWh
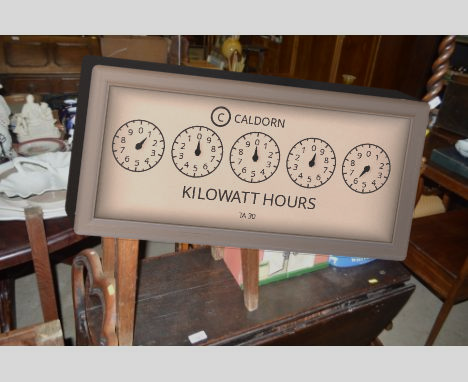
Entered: 9996,kWh
